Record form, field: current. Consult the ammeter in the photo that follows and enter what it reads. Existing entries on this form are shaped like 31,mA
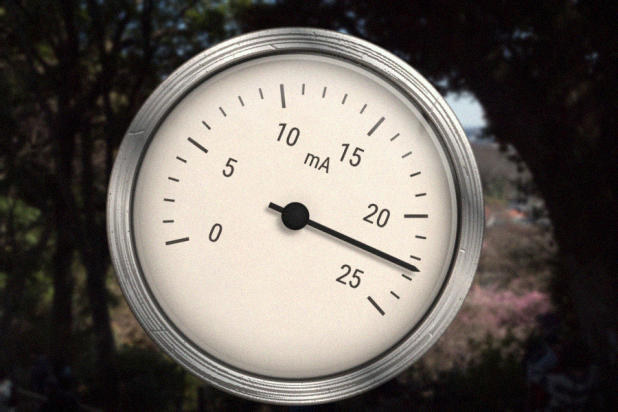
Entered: 22.5,mA
